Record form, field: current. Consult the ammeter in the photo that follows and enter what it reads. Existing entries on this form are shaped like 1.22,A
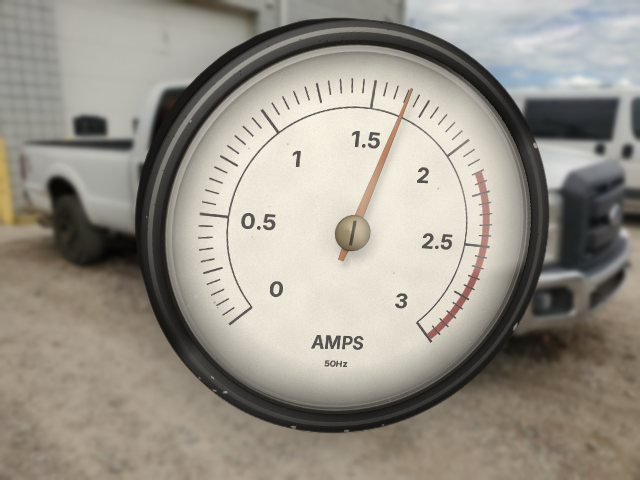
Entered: 1.65,A
